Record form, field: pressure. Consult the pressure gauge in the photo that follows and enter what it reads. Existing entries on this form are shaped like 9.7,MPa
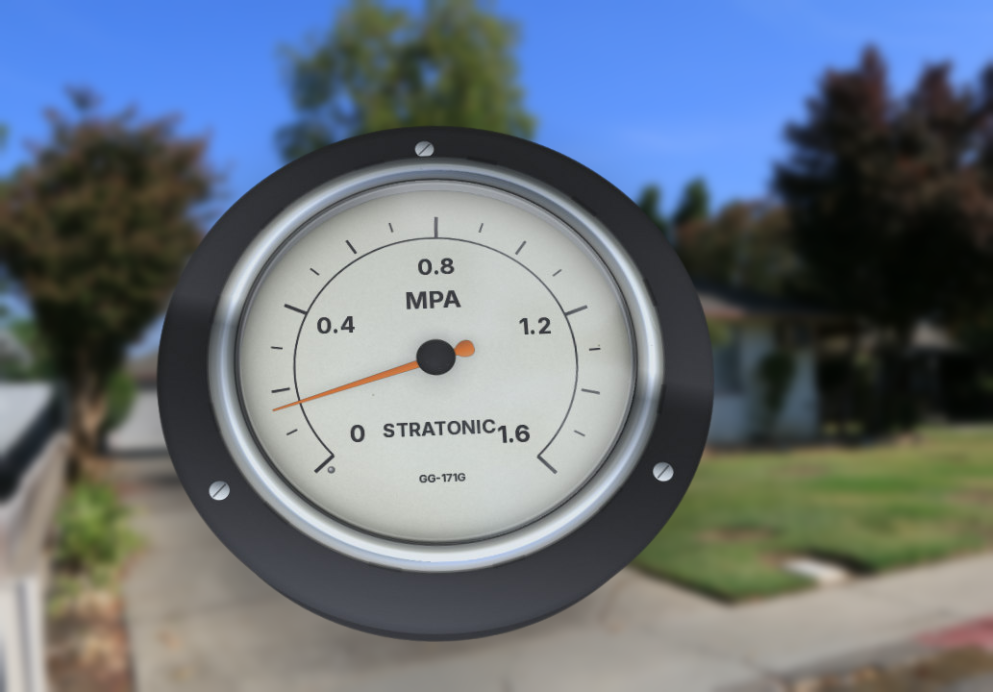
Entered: 0.15,MPa
